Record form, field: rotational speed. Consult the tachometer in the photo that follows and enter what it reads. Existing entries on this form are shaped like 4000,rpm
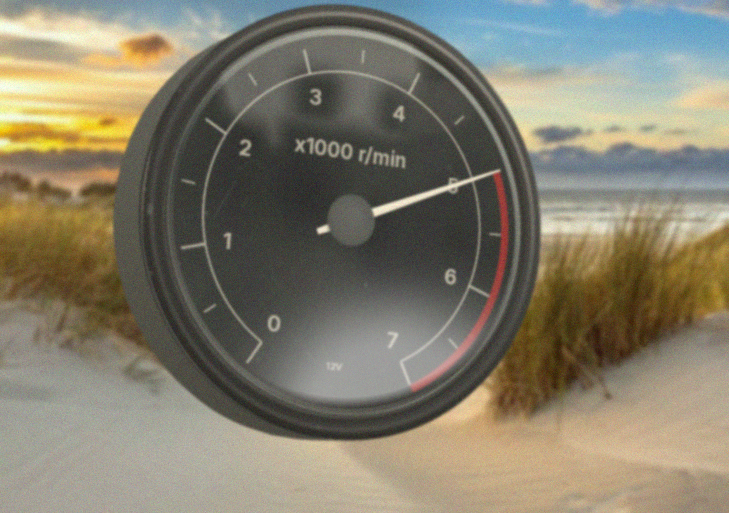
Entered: 5000,rpm
